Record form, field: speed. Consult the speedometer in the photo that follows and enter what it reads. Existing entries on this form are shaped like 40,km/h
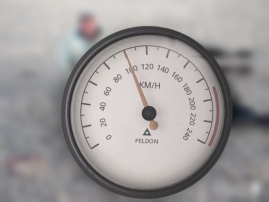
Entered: 100,km/h
